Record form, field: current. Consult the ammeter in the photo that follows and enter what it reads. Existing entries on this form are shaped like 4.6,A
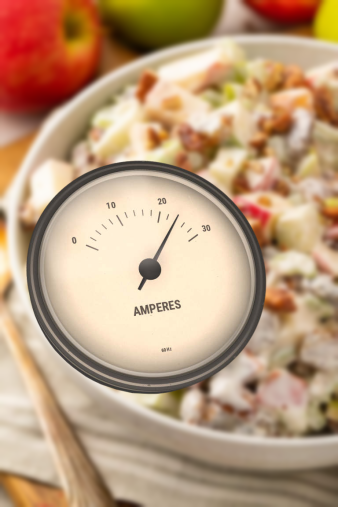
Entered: 24,A
